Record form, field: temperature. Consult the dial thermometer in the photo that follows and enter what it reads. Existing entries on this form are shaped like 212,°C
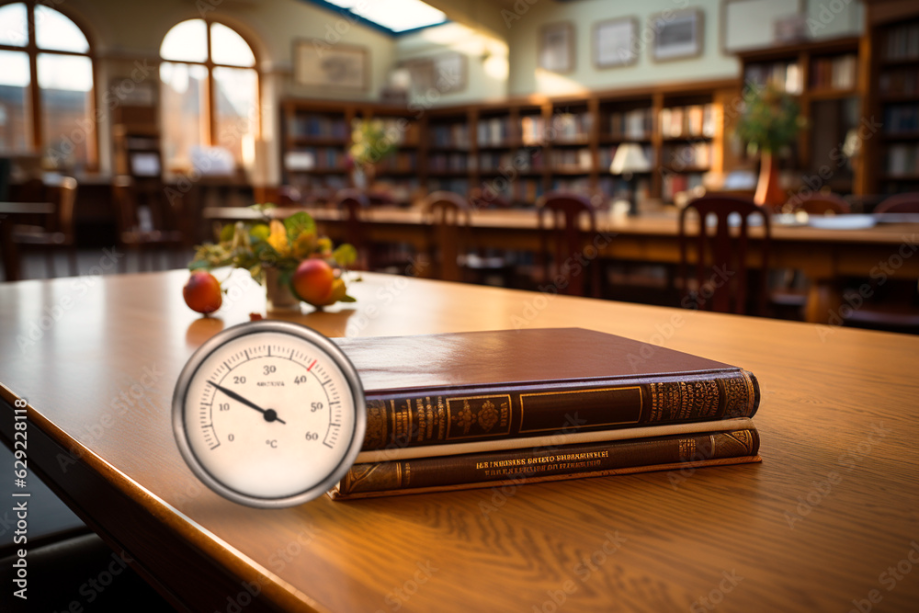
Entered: 15,°C
